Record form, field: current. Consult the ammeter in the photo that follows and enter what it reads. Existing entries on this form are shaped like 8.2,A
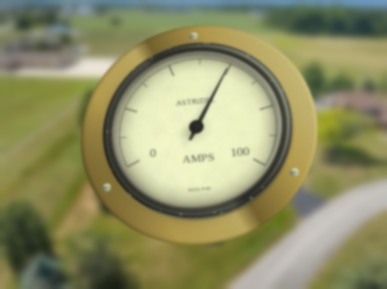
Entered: 60,A
